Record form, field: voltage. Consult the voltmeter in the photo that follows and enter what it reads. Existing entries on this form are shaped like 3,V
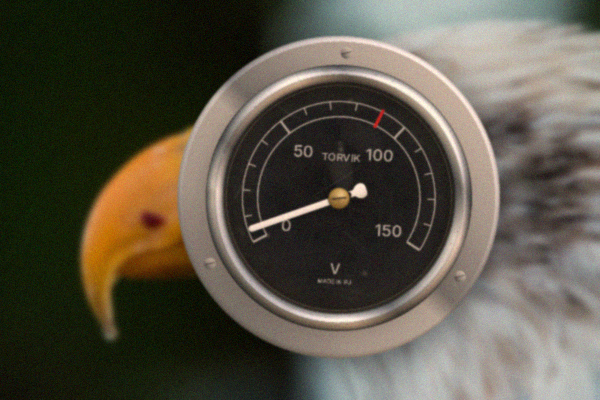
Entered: 5,V
